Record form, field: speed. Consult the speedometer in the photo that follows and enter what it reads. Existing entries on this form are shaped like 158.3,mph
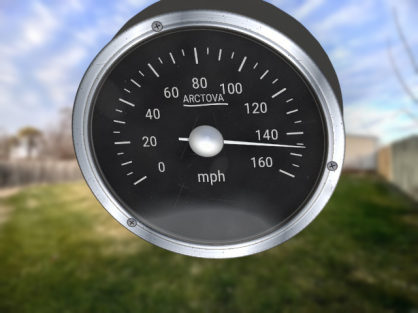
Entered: 145,mph
